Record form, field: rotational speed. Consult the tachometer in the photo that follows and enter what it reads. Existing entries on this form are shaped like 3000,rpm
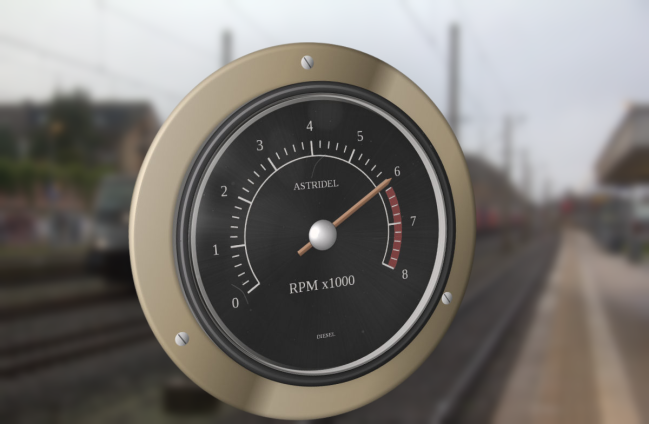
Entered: 6000,rpm
